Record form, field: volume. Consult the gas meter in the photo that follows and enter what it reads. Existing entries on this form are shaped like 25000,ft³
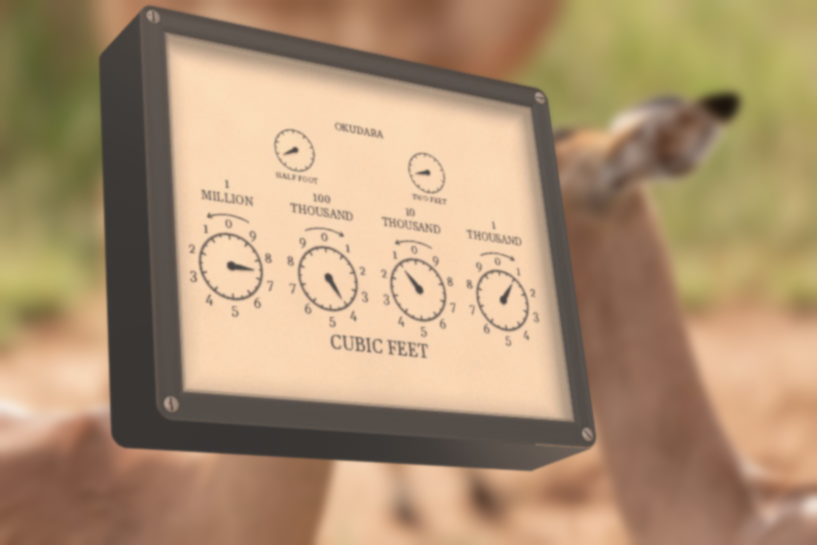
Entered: 741100,ft³
